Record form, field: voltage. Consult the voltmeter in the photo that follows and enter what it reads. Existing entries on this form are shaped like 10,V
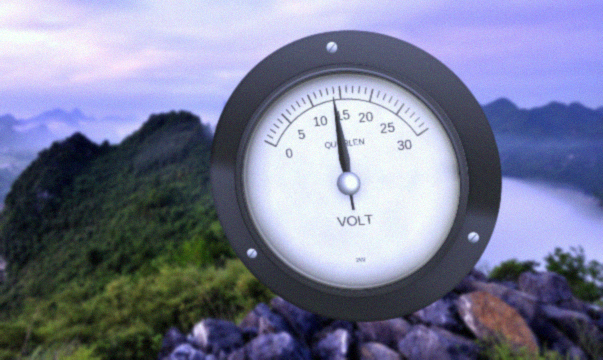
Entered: 14,V
